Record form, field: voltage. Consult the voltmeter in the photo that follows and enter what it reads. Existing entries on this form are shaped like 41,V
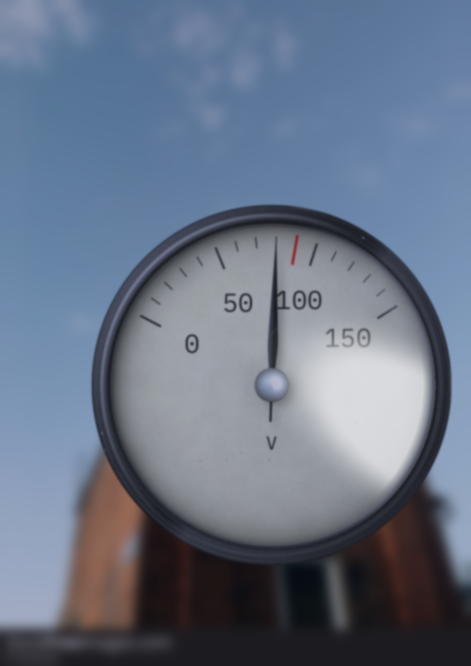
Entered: 80,V
